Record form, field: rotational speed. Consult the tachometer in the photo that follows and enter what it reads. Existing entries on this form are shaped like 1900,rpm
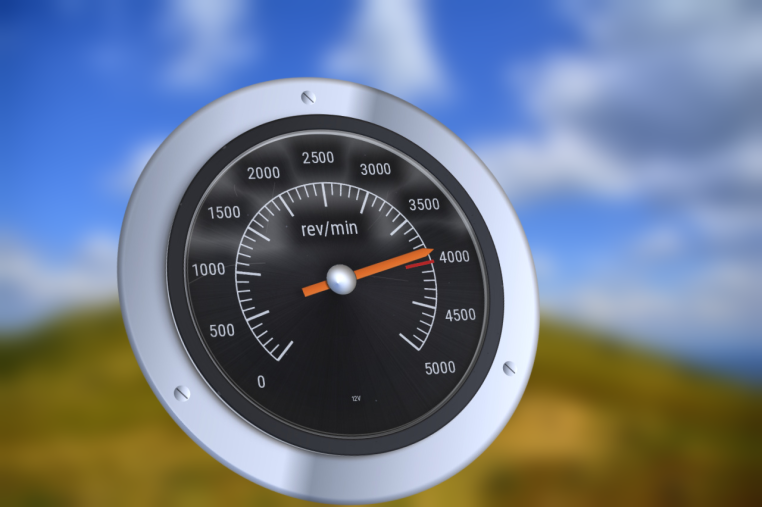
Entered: 3900,rpm
